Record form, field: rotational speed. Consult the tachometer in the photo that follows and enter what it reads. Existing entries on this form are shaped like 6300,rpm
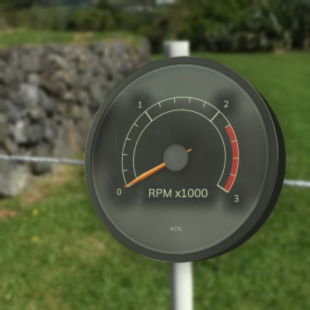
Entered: 0,rpm
